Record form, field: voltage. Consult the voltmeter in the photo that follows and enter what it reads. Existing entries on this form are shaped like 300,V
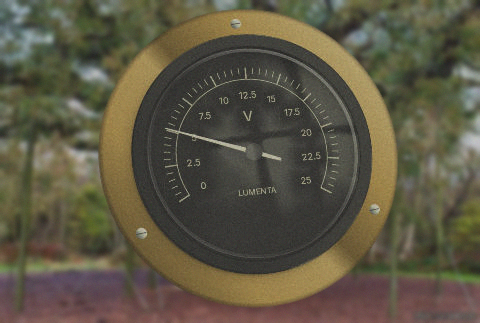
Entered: 5,V
